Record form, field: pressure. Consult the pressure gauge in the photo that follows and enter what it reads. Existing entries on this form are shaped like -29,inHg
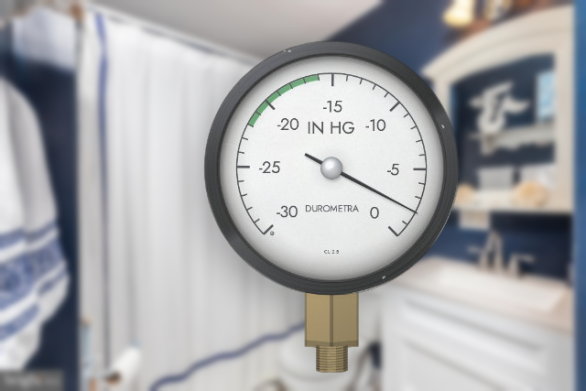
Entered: -2,inHg
